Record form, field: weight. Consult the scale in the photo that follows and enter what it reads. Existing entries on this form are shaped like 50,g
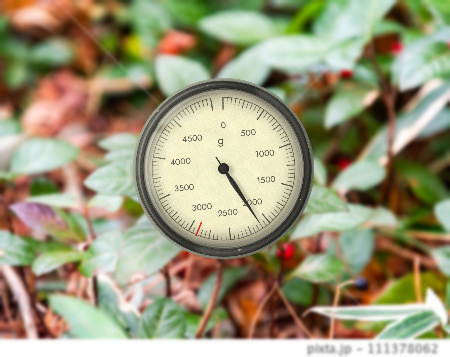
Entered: 2100,g
